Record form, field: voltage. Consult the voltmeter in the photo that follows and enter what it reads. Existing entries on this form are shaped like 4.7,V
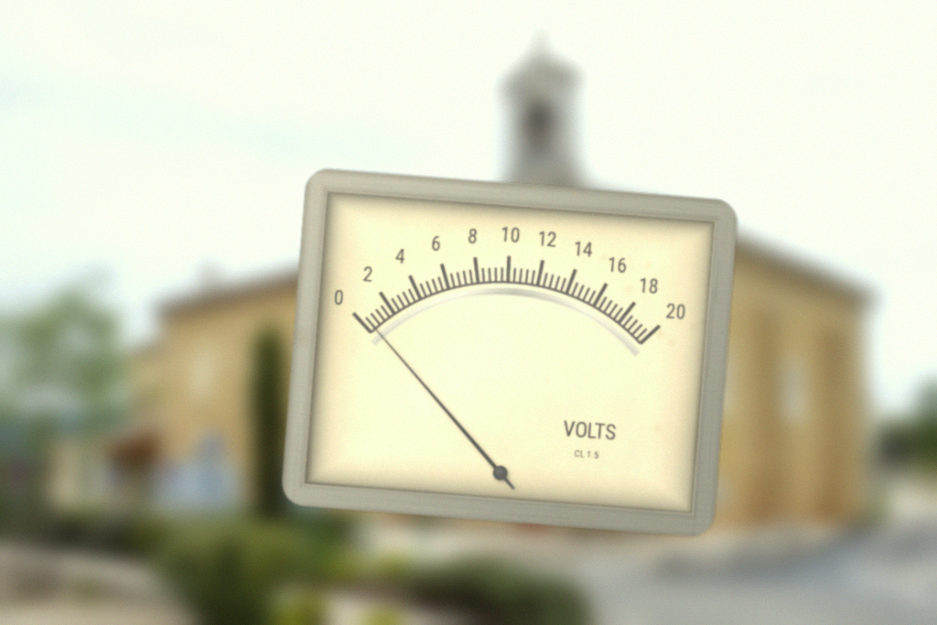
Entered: 0.4,V
